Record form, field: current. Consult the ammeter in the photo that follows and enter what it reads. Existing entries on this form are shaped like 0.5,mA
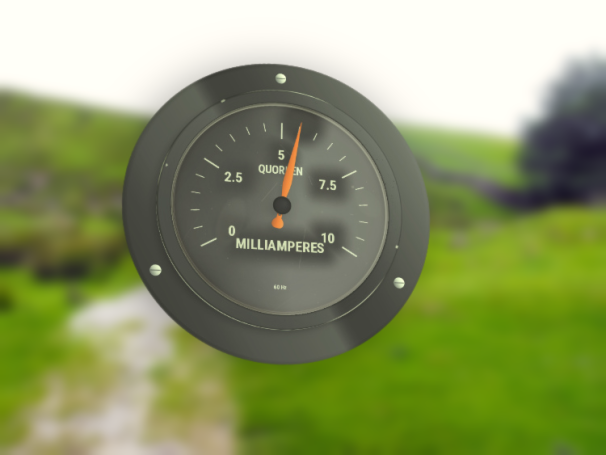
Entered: 5.5,mA
